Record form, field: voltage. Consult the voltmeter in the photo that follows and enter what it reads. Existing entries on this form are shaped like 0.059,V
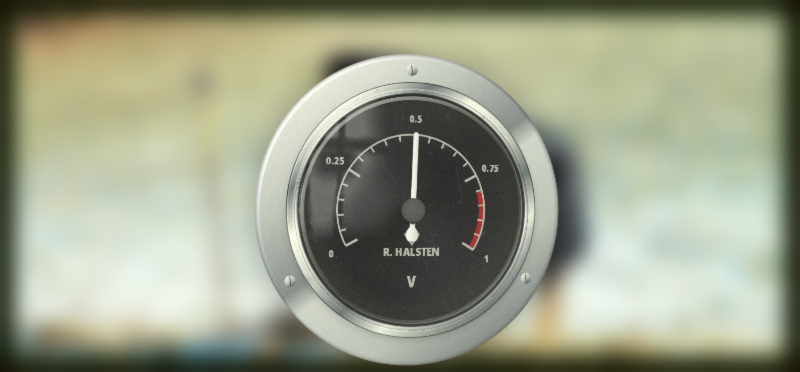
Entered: 0.5,V
